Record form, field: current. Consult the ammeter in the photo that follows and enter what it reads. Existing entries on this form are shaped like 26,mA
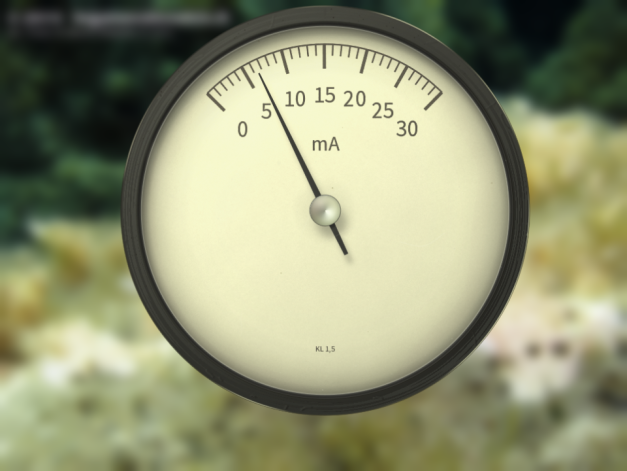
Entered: 6.5,mA
